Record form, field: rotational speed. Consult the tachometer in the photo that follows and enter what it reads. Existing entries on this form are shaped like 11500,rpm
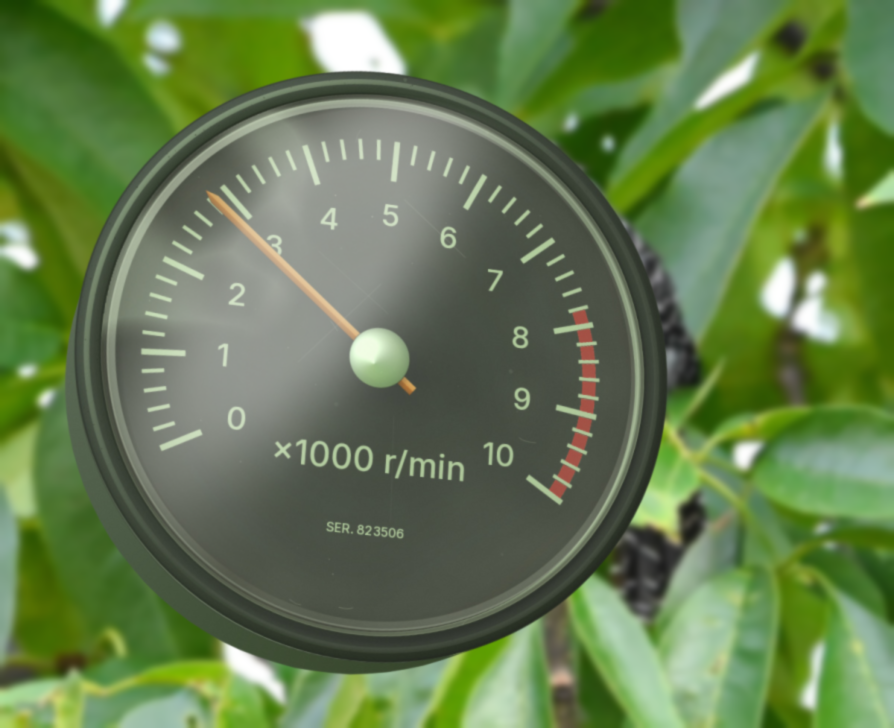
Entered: 2800,rpm
